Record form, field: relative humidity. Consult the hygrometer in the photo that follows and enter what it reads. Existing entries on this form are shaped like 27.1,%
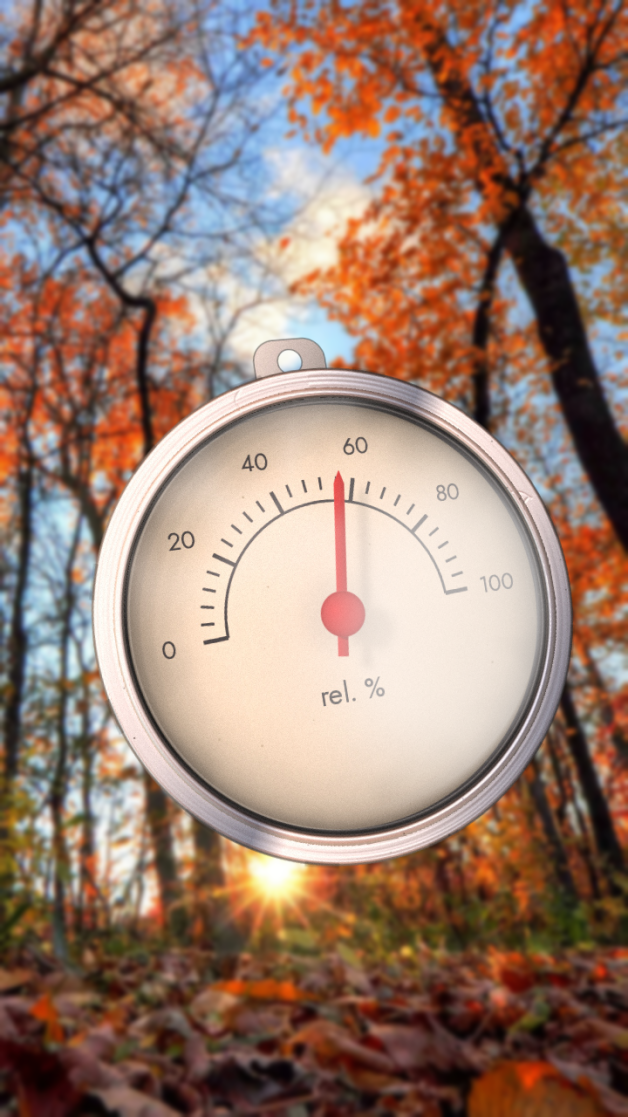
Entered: 56,%
